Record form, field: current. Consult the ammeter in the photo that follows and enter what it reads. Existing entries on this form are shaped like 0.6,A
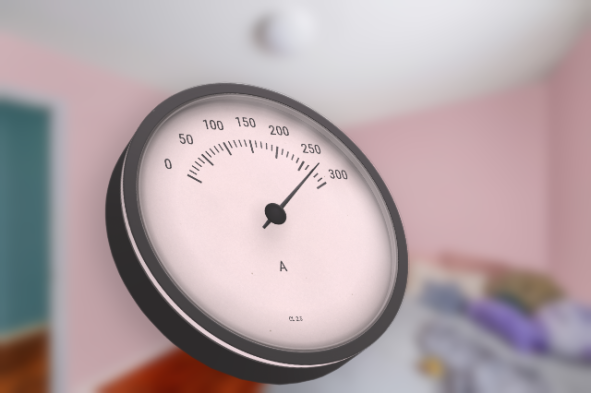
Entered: 270,A
